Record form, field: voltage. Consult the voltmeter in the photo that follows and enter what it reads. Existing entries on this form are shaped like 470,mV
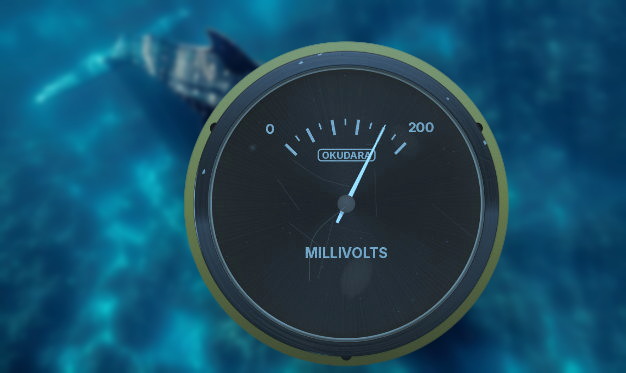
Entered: 160,mV
